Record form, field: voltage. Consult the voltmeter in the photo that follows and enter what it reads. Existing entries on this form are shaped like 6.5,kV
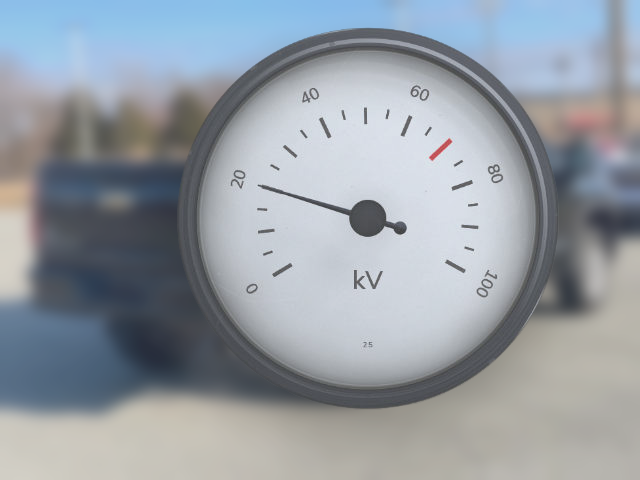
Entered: 20,kV
